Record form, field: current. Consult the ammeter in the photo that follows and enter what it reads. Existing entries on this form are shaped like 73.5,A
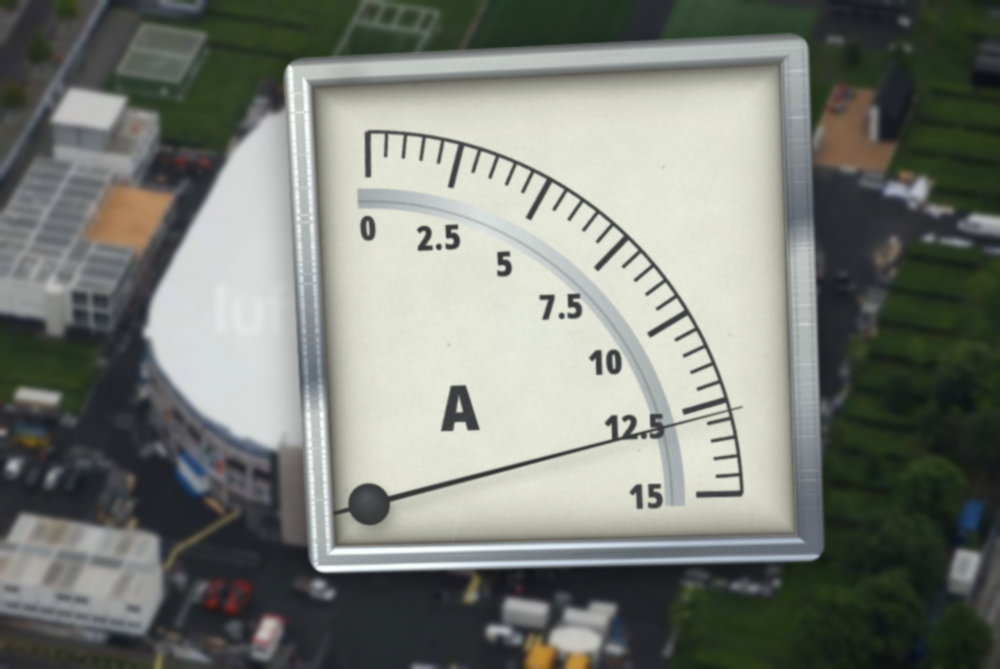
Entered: 12.75,A
